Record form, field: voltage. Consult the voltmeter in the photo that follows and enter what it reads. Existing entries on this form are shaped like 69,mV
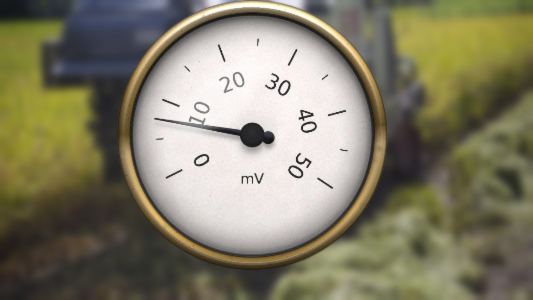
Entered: 7.5,mV
